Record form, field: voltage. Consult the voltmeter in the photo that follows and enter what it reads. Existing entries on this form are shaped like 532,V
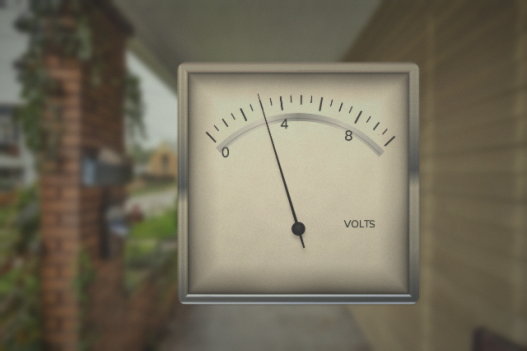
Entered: 3,V
